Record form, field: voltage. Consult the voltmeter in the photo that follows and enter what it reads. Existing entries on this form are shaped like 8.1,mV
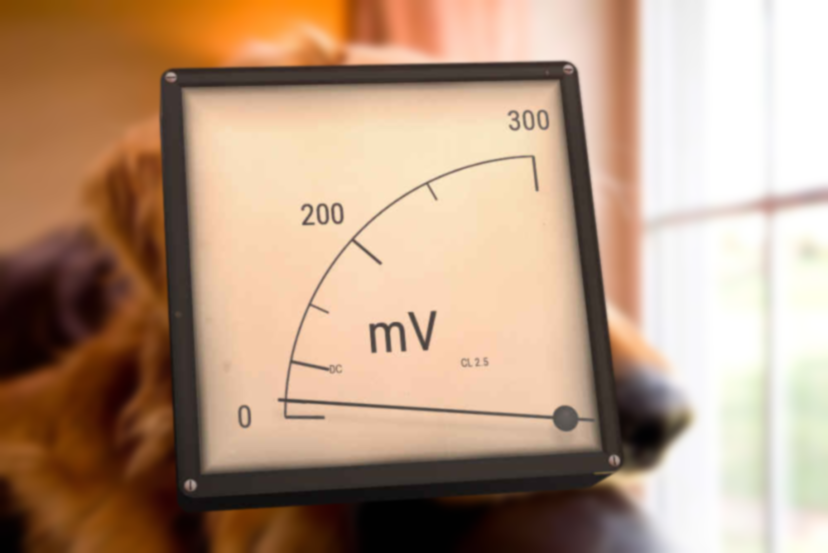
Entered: 50,mV
